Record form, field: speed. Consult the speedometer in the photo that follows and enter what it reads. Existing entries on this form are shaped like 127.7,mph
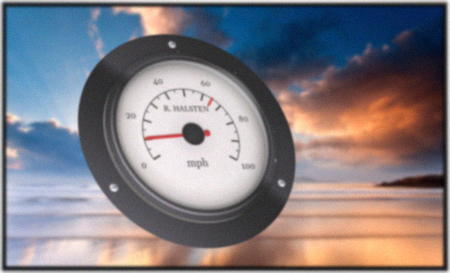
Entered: 10,mph
